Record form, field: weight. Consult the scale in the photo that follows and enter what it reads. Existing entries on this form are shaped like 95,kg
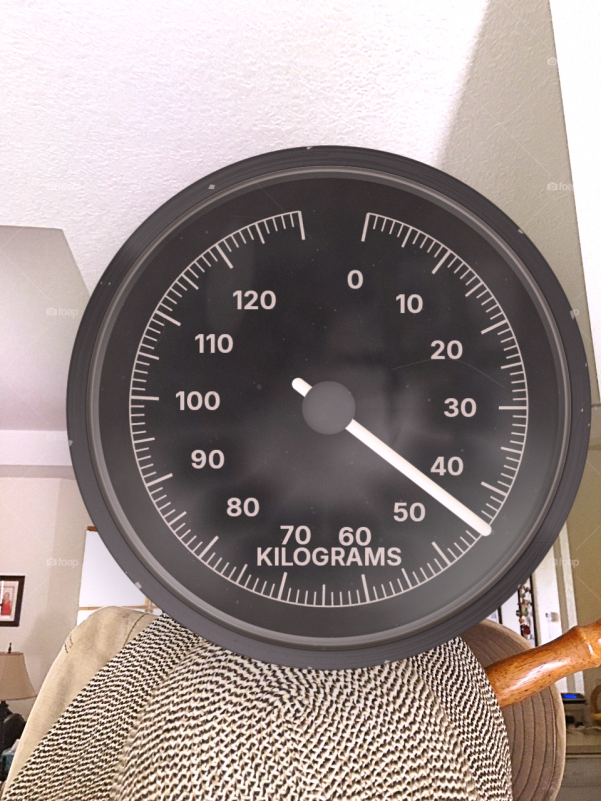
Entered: 44.5,kg
